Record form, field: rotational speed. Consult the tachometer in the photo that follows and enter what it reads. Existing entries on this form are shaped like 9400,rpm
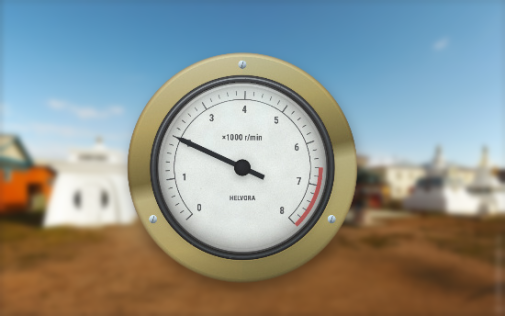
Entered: 2000,rpm
